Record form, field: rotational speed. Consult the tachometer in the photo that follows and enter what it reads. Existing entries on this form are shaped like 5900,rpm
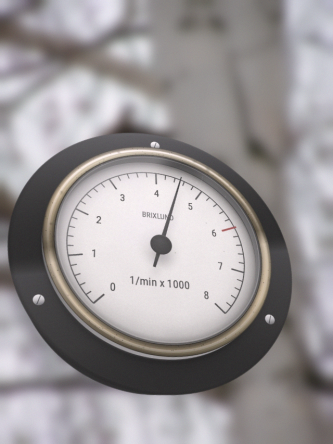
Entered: 4500,rpm
